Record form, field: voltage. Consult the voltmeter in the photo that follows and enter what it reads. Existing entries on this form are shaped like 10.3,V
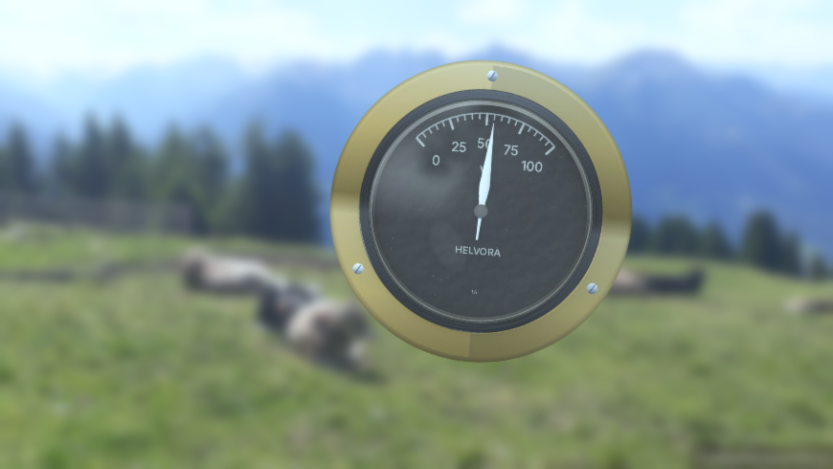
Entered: 55,V
